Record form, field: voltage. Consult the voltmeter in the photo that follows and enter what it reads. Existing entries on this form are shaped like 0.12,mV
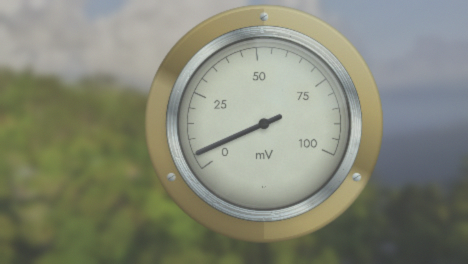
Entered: 5,mV
